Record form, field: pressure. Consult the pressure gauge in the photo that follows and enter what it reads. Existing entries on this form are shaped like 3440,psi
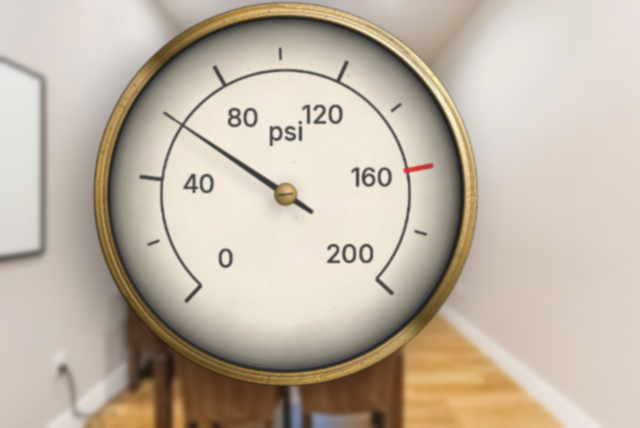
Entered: 60,psi
